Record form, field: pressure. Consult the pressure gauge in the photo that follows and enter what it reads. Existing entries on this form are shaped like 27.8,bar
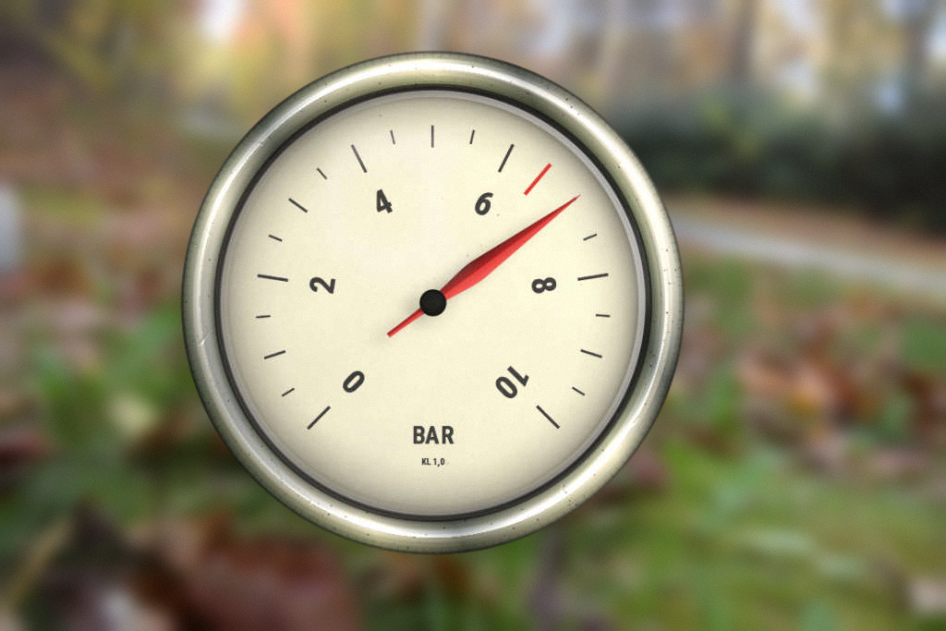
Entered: 7,bar
